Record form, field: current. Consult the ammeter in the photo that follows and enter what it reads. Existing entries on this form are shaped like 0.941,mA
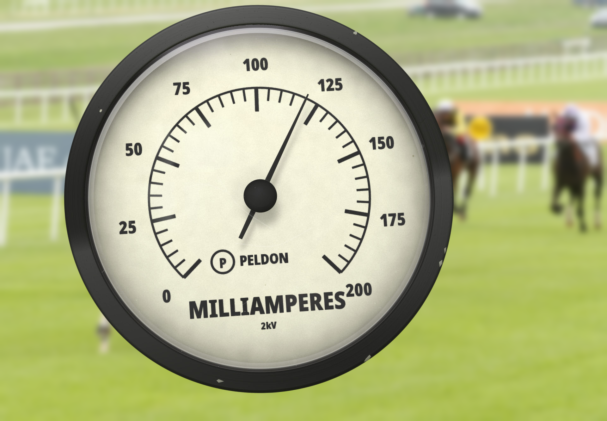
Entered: 120,mA
